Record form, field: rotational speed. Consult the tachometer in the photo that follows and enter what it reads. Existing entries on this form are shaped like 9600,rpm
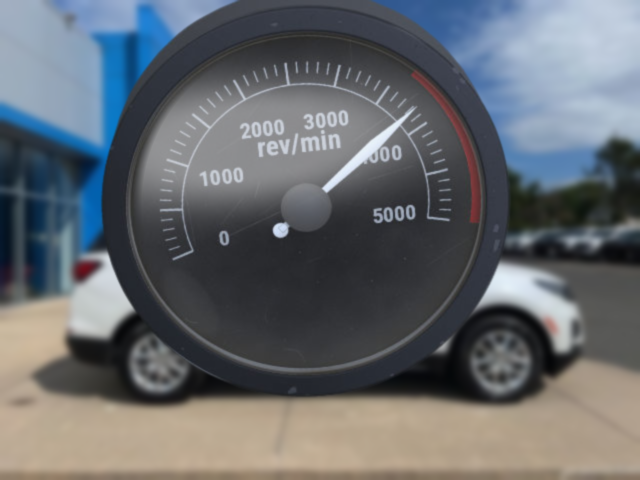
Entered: 3800,rpm
